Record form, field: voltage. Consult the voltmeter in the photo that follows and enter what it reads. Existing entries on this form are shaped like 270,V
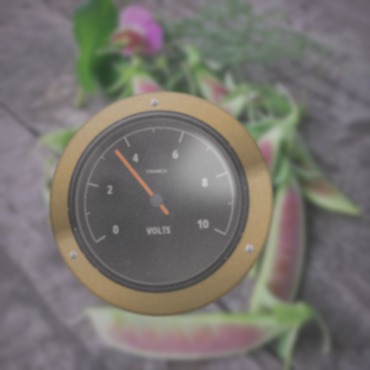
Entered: 3.5,V
